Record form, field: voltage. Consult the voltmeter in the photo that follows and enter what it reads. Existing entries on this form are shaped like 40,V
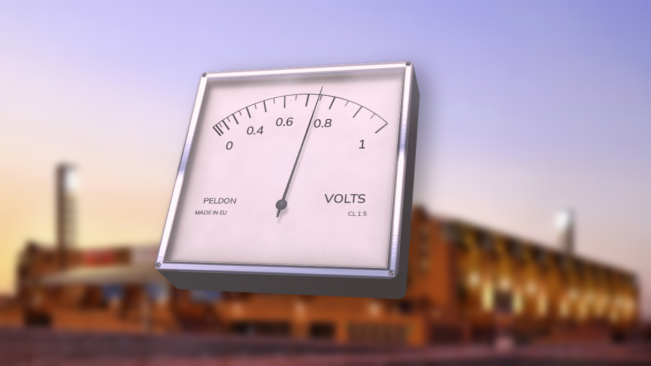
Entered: 0.75,V
